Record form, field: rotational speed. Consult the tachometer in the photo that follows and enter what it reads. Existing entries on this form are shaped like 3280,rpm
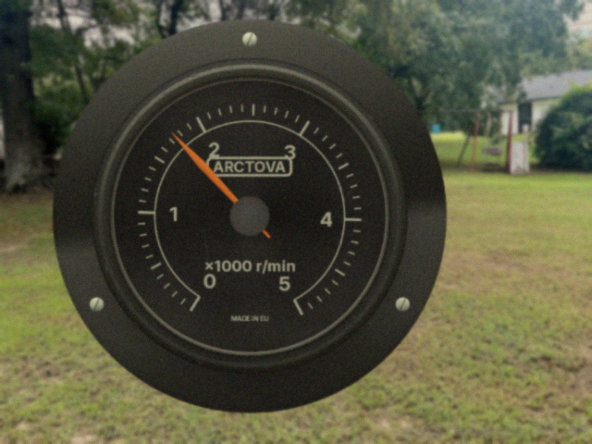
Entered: 1750,rpm
